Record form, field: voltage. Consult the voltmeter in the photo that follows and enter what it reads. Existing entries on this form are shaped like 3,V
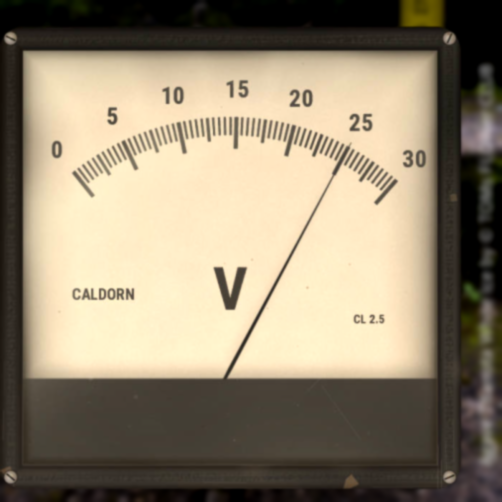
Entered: 25,V
